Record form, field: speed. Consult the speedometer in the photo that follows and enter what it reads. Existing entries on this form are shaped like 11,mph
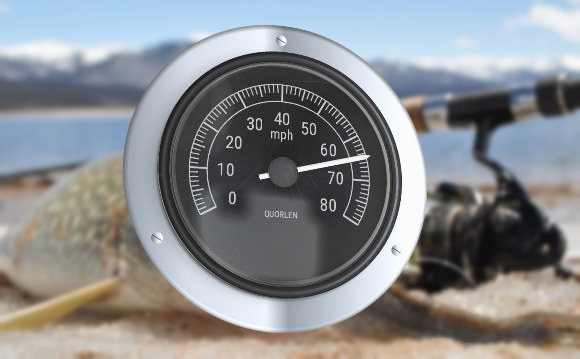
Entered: 65,mph
